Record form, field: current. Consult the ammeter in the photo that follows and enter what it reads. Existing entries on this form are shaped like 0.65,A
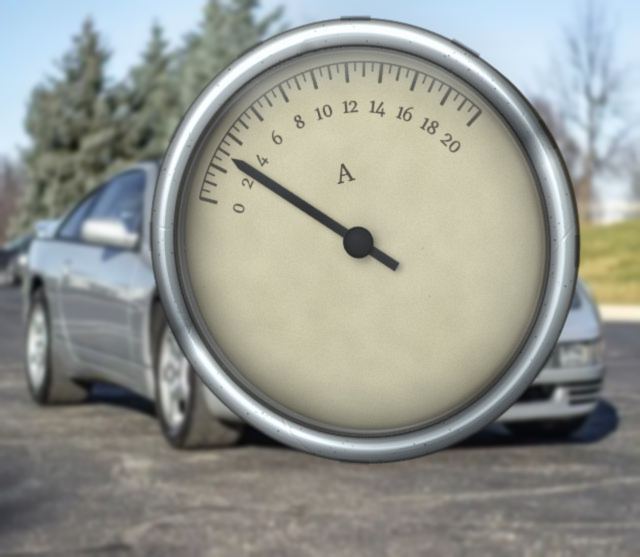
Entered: 3,A
